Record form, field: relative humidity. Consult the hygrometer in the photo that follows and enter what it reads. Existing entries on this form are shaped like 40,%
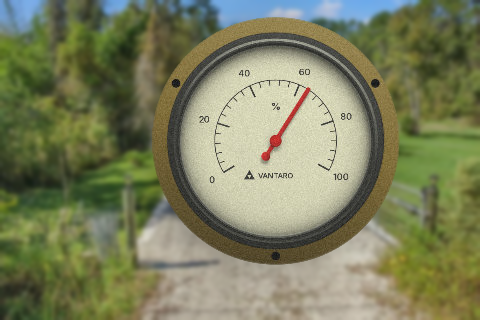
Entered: 64,%
